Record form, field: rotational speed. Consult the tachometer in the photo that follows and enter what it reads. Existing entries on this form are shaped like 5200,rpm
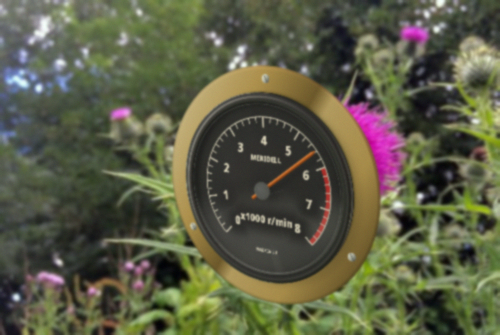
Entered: 5600,rpm
